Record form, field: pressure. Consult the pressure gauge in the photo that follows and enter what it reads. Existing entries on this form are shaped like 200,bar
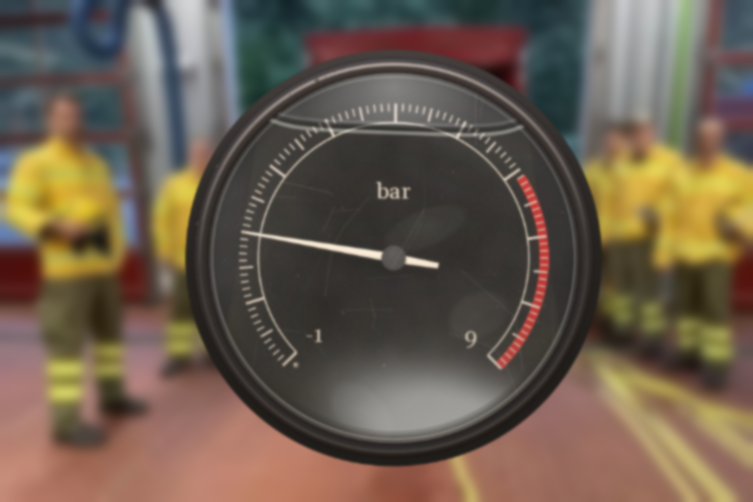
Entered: 1,bar
